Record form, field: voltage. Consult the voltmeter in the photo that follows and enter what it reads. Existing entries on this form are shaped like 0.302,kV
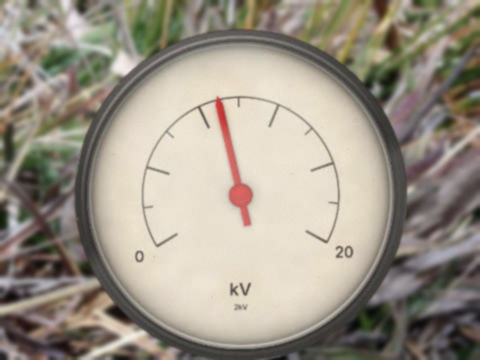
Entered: 9,kV
